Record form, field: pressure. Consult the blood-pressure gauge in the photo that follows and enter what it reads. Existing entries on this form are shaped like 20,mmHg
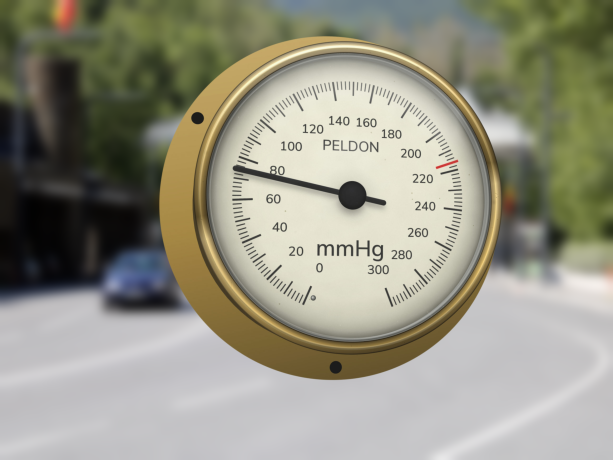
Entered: 74,mmHg
